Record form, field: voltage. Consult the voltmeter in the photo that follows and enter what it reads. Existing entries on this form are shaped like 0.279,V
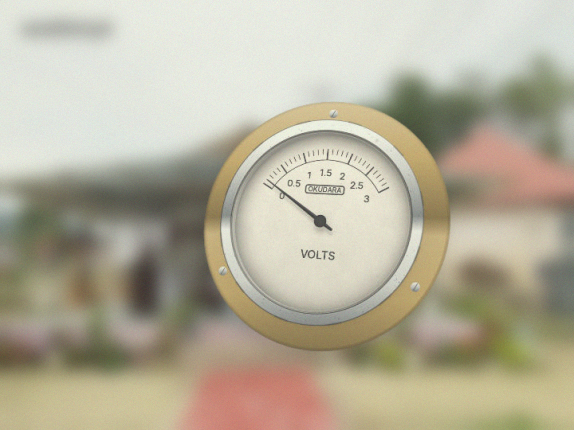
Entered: 0.1,V
